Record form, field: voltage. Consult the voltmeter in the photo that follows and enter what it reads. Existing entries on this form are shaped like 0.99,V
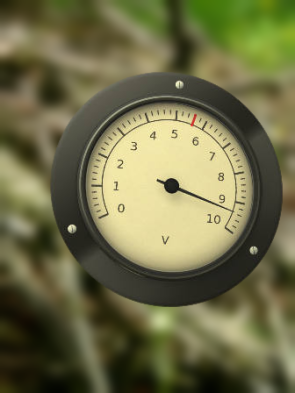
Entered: 9.4,V
